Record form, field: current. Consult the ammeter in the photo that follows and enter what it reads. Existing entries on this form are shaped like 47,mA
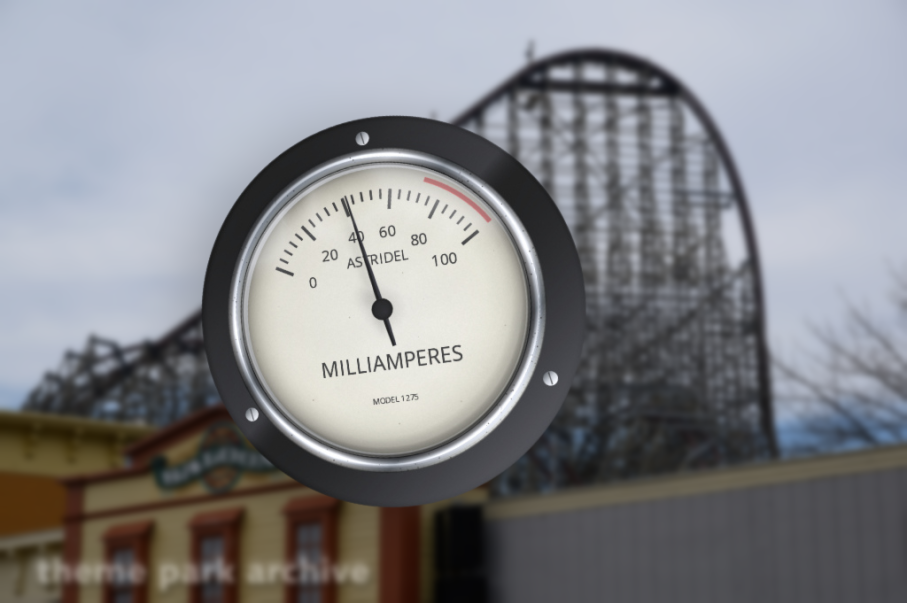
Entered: 42,mA
